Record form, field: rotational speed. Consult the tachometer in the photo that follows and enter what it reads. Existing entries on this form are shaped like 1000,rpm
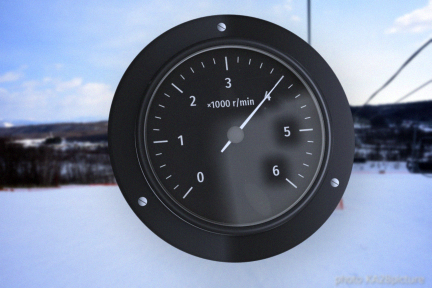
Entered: 4000,rpm
